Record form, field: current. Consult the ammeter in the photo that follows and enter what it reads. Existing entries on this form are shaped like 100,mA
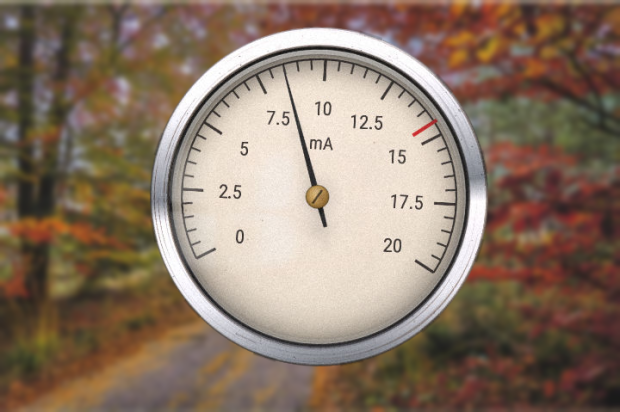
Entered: 8.5,mA
